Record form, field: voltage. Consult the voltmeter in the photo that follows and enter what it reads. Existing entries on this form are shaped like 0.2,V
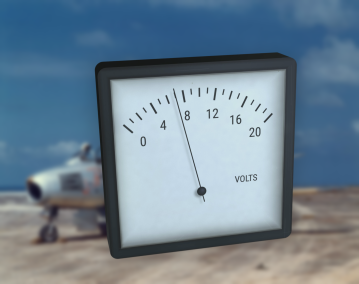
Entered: 7,V
